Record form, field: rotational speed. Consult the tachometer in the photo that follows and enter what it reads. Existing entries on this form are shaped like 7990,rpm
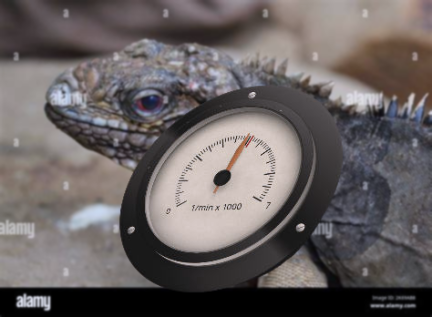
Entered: 4000,rpm
